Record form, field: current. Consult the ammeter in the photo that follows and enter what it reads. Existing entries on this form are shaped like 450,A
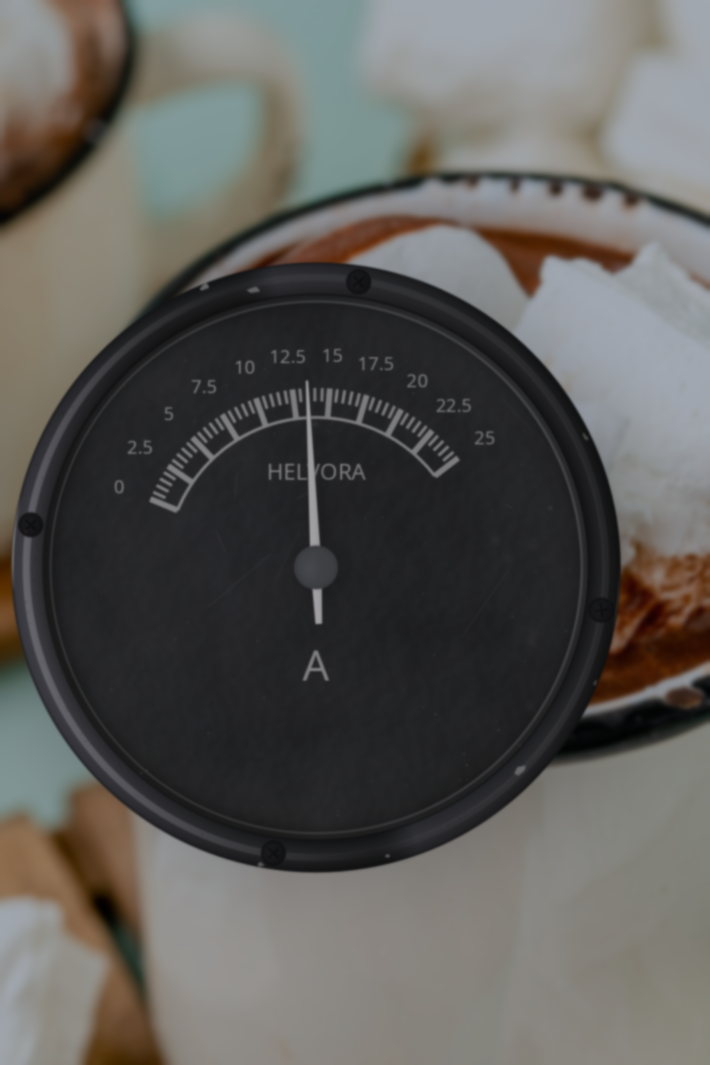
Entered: 13.5,A
